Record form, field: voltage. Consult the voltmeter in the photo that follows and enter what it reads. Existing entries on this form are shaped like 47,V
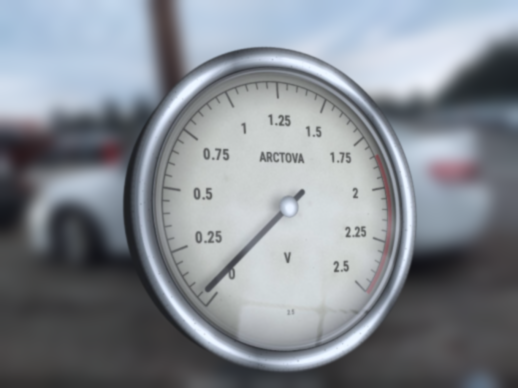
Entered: 0.05,V
